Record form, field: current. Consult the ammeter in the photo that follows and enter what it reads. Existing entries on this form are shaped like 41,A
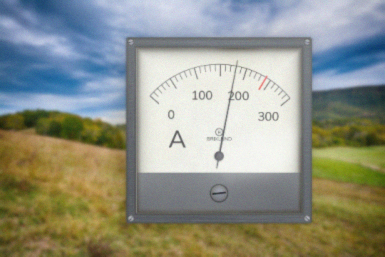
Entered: 180,A
